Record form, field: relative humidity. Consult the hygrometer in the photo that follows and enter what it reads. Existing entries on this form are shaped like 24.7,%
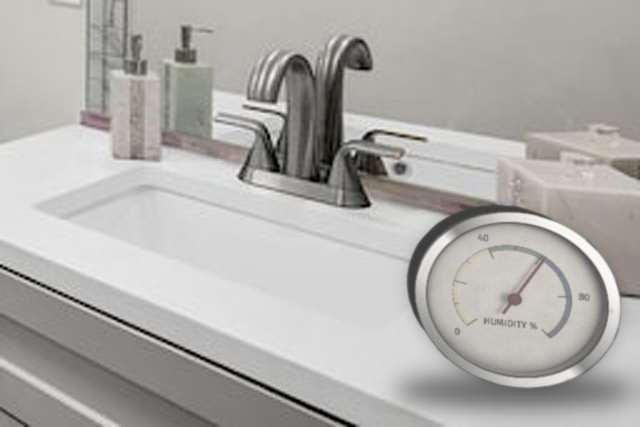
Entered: 60,%
